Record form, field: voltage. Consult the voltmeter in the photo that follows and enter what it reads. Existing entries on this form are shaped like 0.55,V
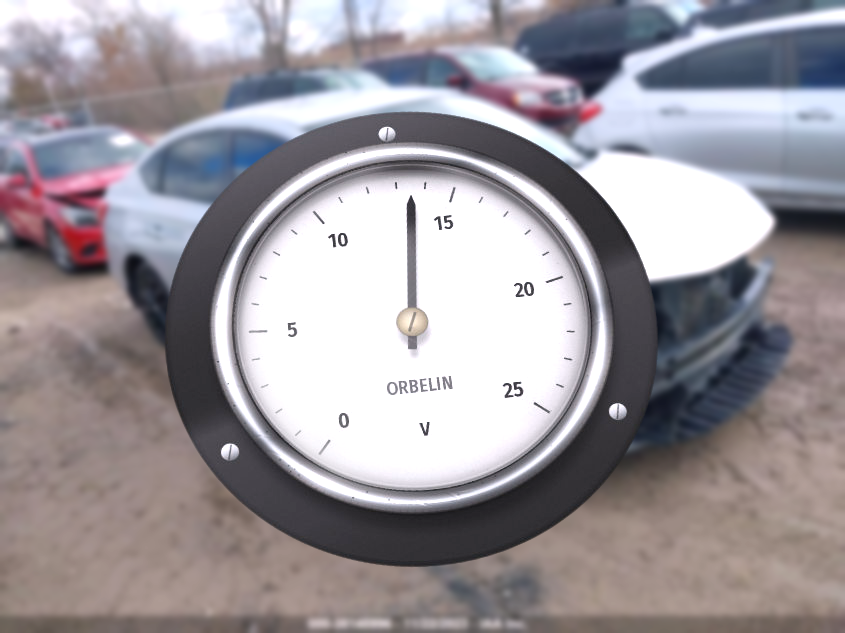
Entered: 13.5,V
